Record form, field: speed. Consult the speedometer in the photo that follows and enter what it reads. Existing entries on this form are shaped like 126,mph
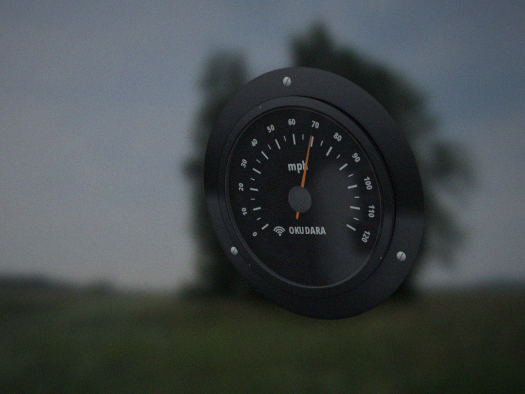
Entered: 70,mph
